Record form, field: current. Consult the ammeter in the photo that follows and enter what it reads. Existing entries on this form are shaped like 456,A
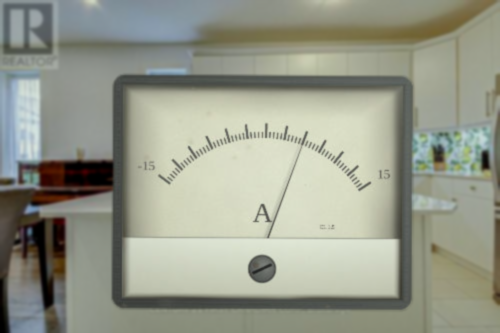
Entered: 5,A
